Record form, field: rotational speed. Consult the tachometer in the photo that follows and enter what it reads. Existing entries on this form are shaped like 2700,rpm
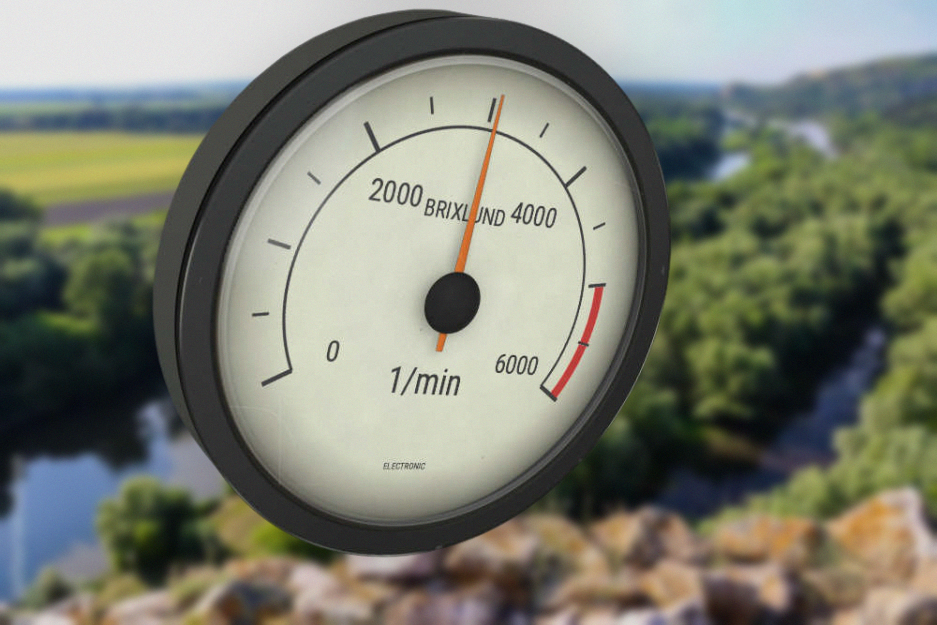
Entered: 3000,rpm
